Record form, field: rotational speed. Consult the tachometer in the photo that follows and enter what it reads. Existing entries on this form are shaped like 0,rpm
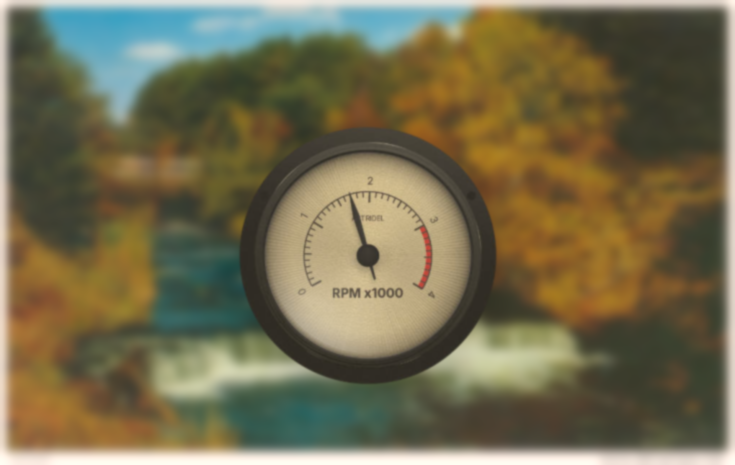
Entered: 1700,rpm
